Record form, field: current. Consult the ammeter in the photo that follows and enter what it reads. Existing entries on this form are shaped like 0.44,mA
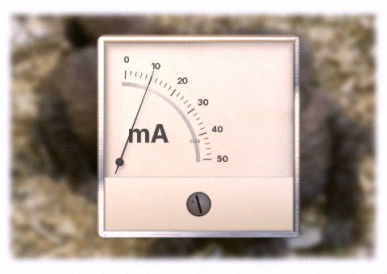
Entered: 10,mA
